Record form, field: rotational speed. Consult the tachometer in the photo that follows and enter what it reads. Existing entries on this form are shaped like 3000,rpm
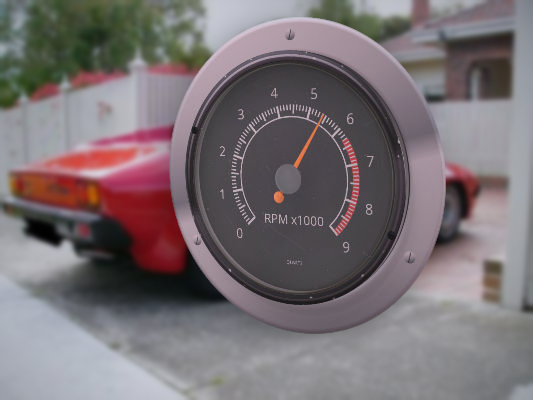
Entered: 5500,rpm
